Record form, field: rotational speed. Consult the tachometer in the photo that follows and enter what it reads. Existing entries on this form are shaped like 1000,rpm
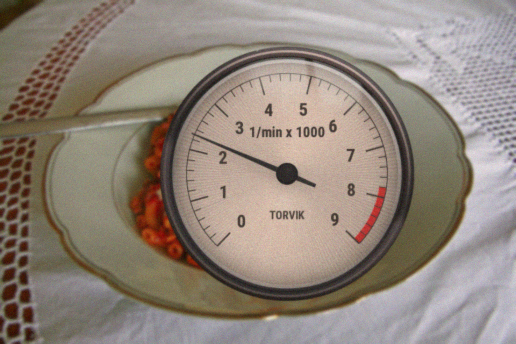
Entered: 2300,rpm
